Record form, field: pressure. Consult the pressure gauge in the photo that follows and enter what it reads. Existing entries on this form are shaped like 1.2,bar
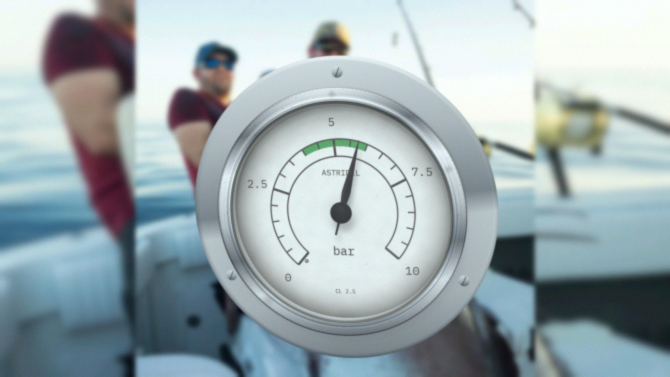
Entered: 5.75,bar
